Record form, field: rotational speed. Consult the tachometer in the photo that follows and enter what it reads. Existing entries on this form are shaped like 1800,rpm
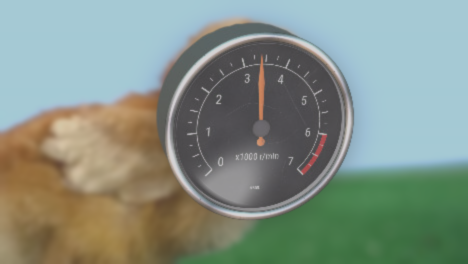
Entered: 3375,rpm
